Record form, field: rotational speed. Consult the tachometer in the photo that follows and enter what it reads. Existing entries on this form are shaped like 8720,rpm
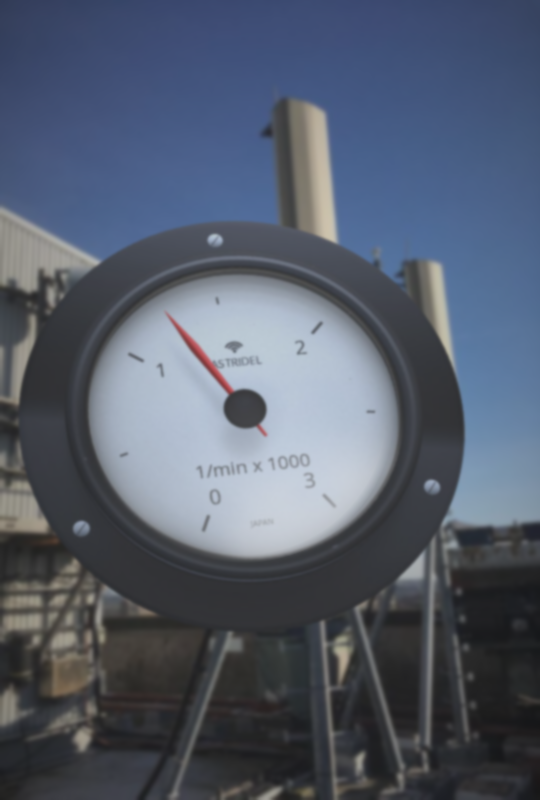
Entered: 1250,rpm
